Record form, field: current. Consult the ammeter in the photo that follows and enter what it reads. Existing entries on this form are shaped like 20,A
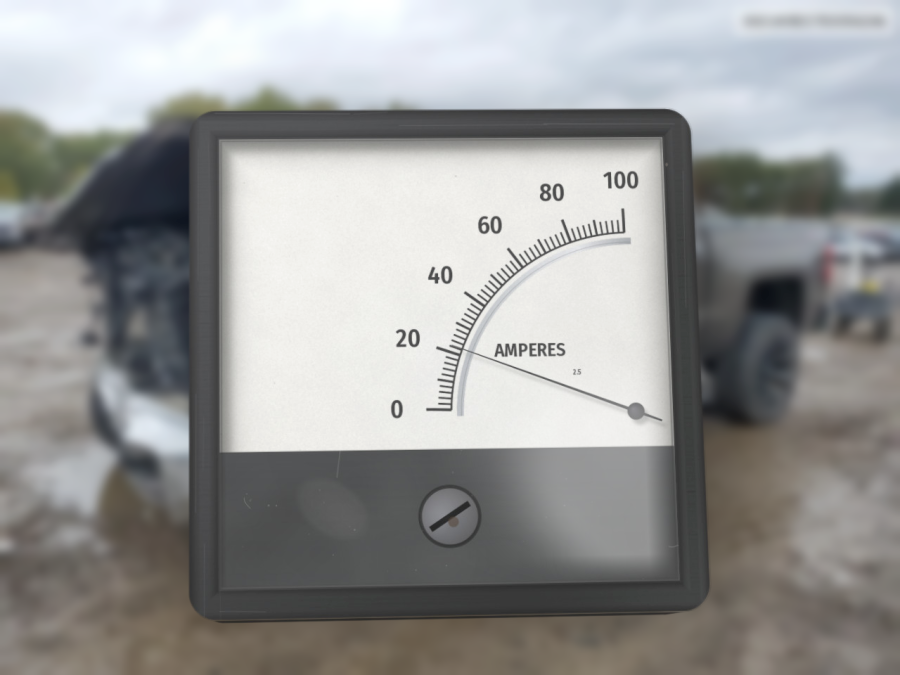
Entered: 22,A
